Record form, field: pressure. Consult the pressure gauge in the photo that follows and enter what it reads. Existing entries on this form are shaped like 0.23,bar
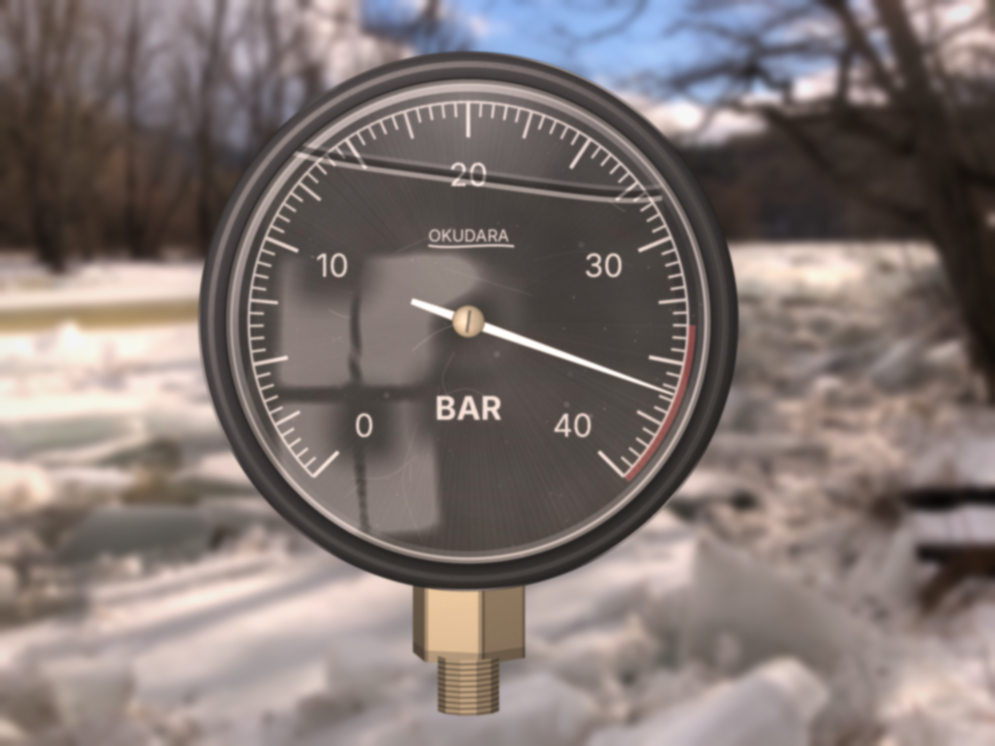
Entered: 36.25,bar
